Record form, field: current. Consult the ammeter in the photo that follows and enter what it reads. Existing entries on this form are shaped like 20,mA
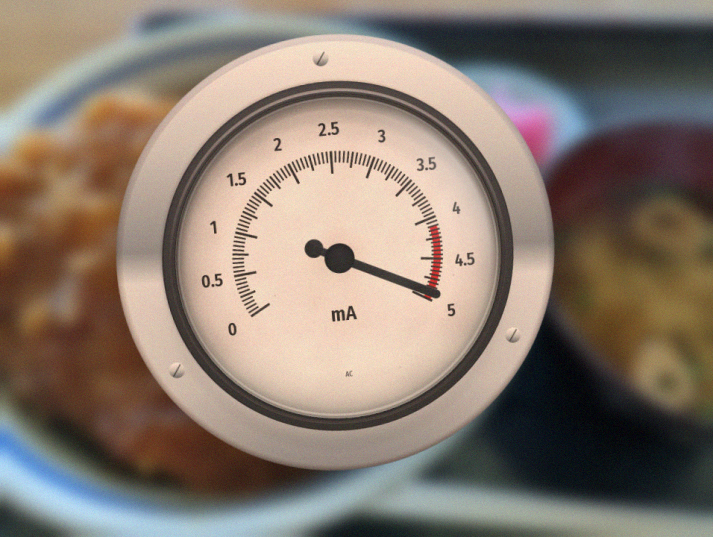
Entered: 4.9,mA
